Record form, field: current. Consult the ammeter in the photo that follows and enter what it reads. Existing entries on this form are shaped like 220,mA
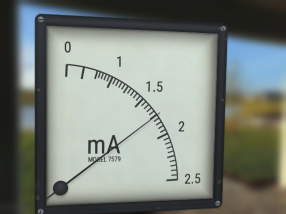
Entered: 1.75,mA
